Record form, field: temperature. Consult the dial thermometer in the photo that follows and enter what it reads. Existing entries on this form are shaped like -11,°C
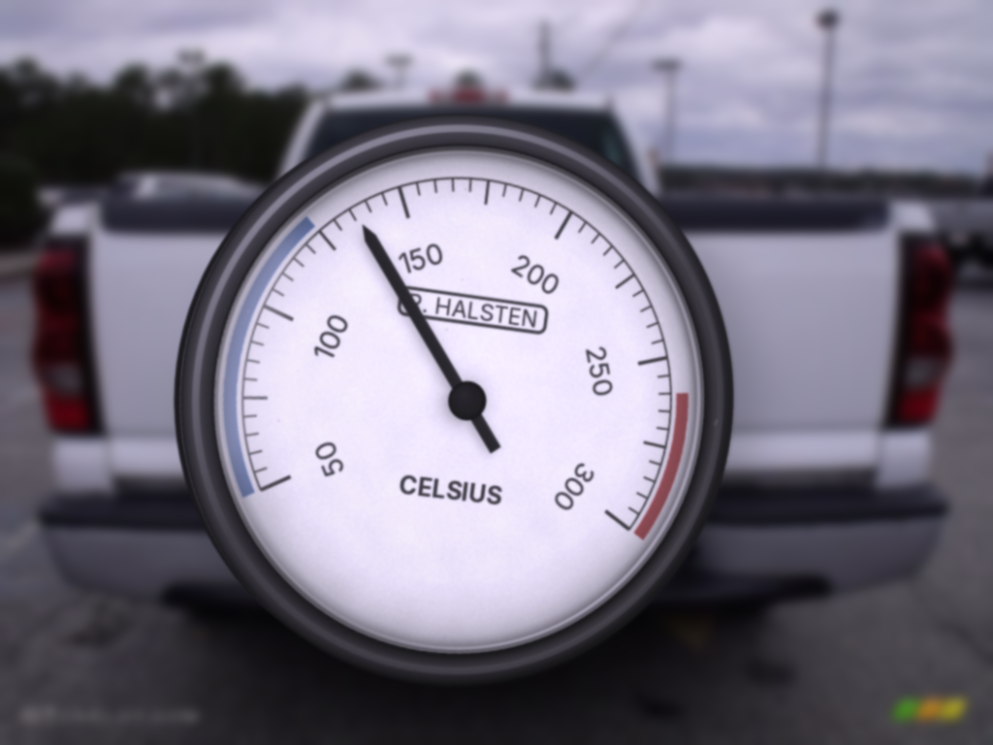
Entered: 135,°C
